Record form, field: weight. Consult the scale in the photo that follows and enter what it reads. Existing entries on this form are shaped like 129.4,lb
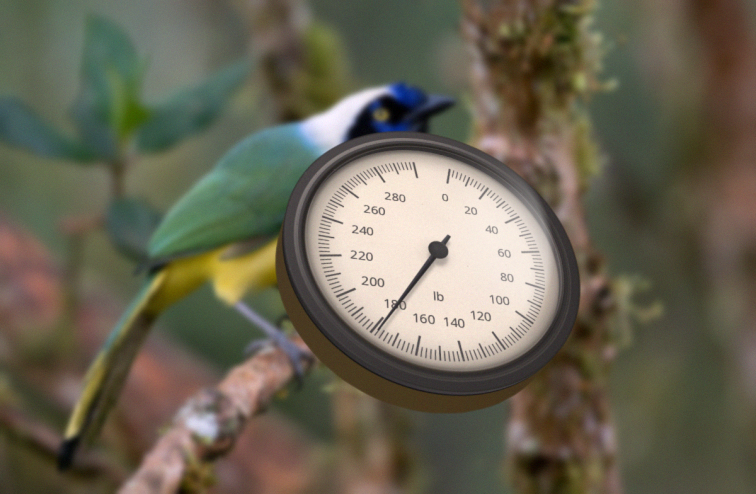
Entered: 178,lb
